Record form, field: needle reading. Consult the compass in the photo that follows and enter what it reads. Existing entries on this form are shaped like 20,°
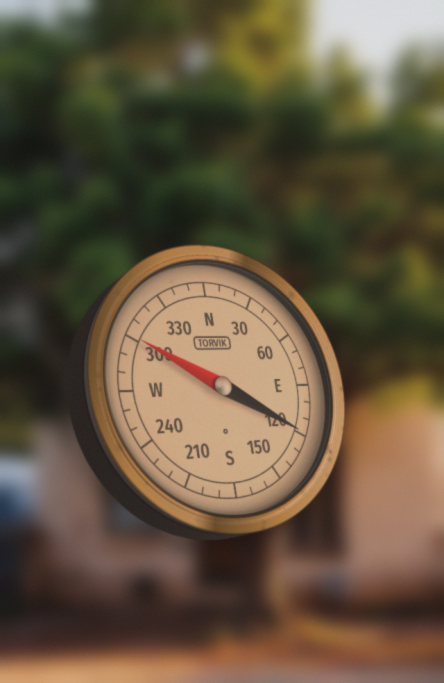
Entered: 300,°
